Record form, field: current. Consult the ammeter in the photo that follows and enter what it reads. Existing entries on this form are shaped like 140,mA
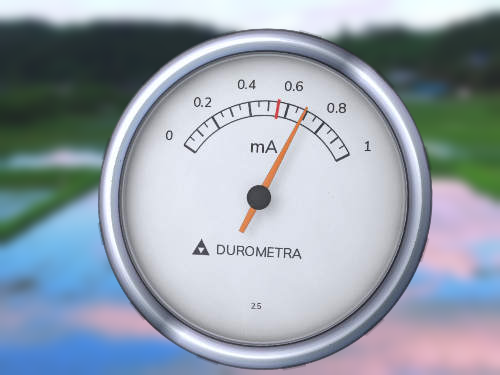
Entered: 0.7,mA
